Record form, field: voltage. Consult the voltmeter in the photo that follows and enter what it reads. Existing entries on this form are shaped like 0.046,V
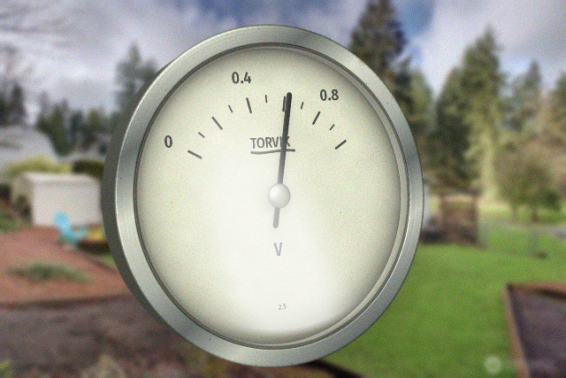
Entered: 0.6,V
